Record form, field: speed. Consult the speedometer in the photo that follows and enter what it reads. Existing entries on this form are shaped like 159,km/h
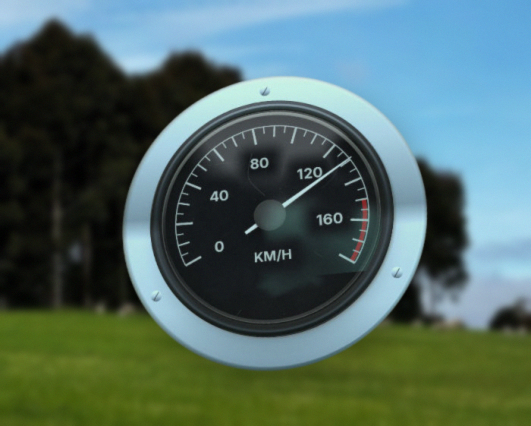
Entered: 130,km/h
